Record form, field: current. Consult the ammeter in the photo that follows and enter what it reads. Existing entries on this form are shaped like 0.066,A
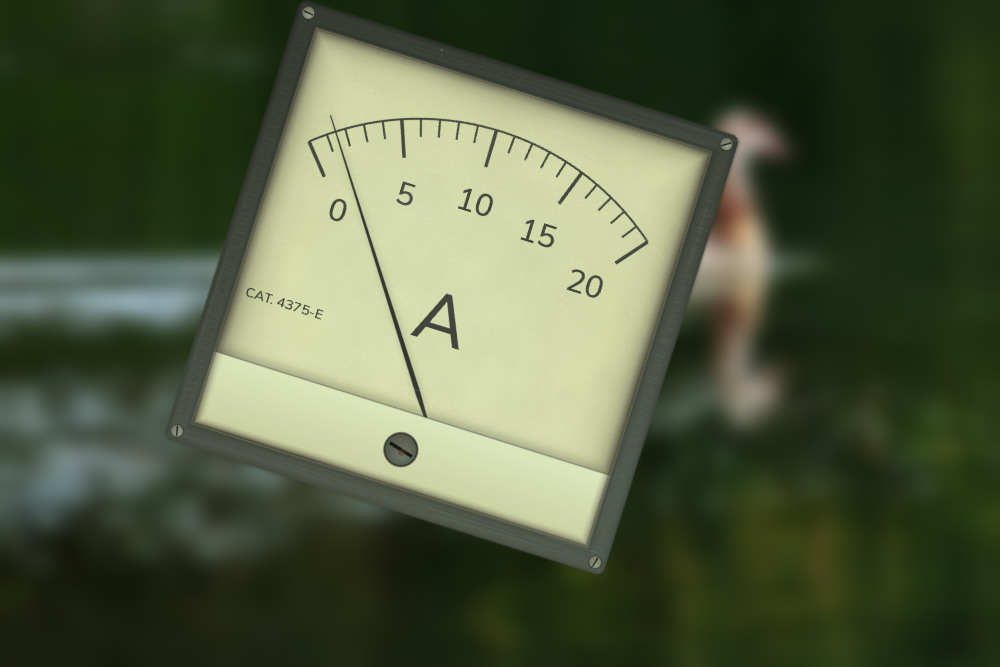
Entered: 1.5,A
